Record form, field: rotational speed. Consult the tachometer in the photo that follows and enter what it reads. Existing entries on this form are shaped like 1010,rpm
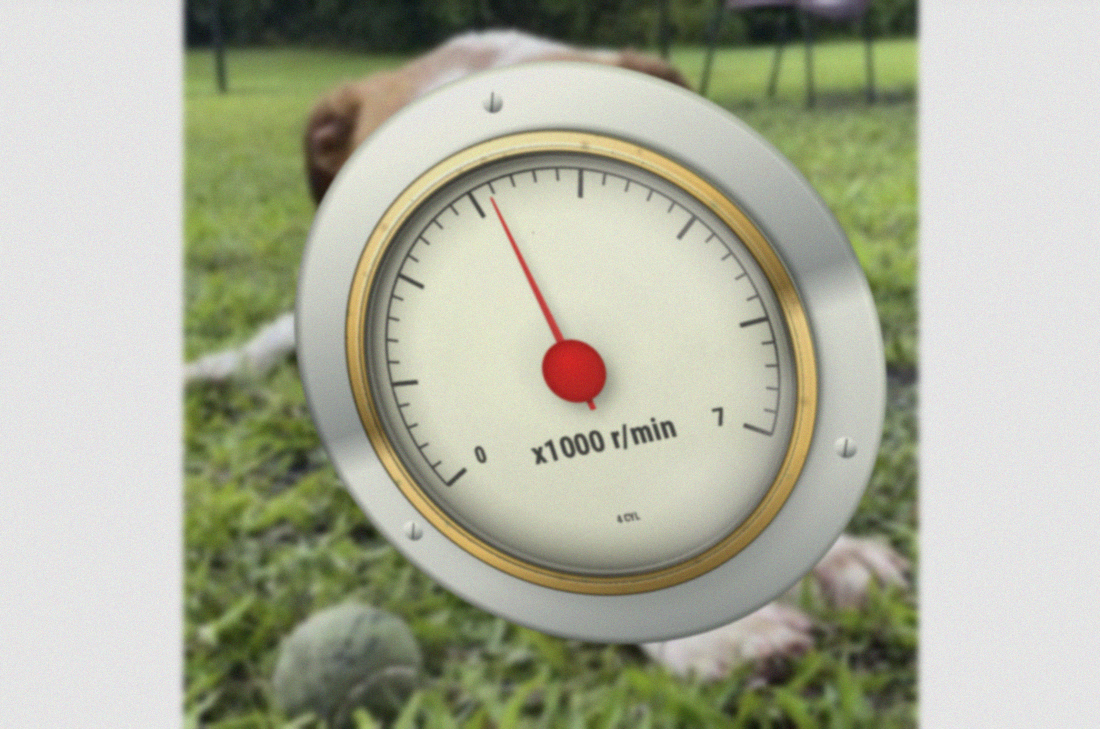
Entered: 3200,rpm
